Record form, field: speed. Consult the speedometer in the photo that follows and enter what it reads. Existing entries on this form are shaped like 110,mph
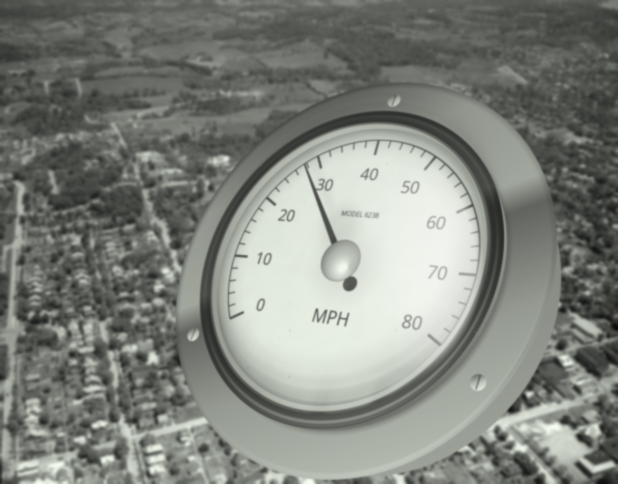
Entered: 28,mph
